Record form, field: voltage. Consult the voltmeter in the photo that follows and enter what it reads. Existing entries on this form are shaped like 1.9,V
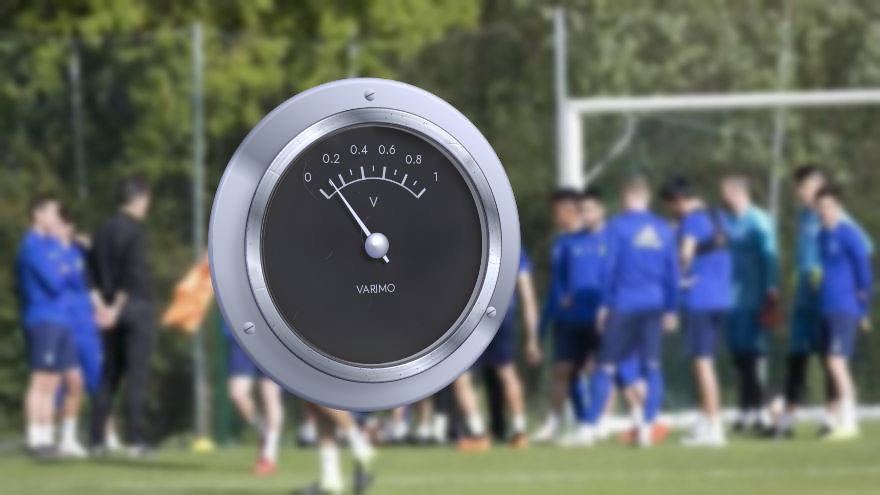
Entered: 0.1,V
